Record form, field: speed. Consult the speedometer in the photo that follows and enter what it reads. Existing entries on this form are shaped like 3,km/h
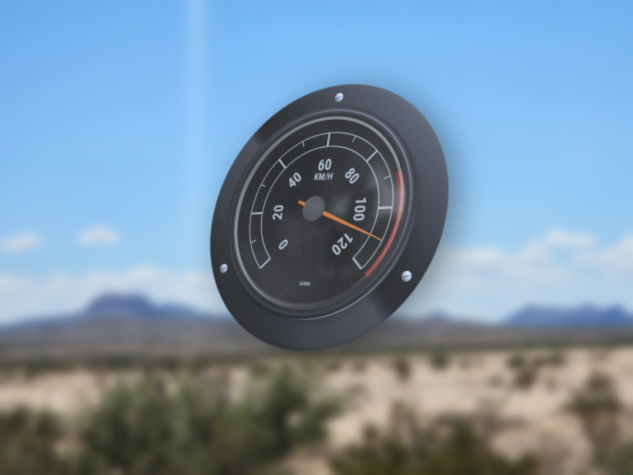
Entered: 110,km/h
